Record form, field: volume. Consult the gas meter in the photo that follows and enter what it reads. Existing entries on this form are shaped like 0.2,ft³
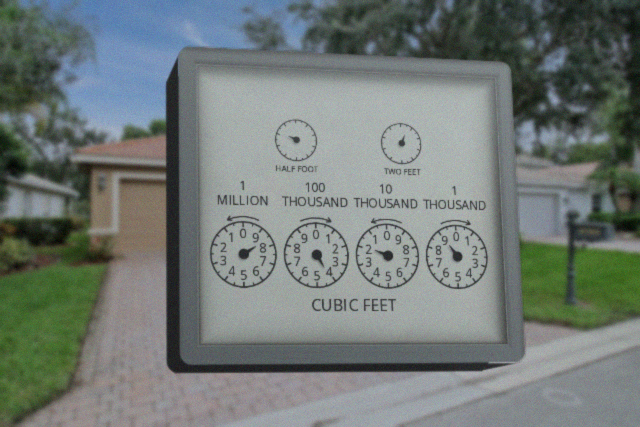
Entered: 841900,ft³
